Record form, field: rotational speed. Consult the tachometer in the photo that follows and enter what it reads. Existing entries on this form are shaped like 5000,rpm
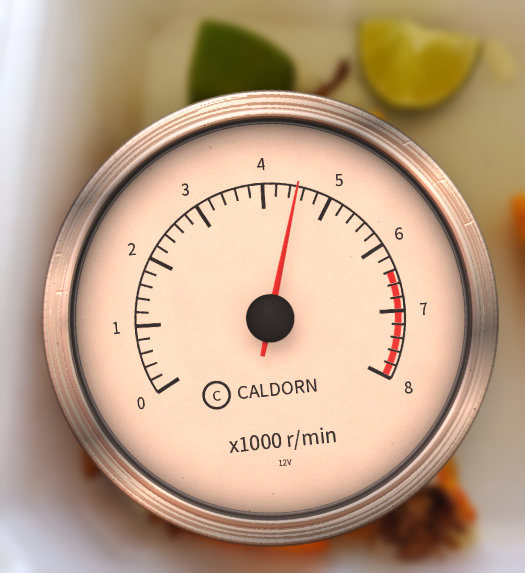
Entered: 4500,rpm
